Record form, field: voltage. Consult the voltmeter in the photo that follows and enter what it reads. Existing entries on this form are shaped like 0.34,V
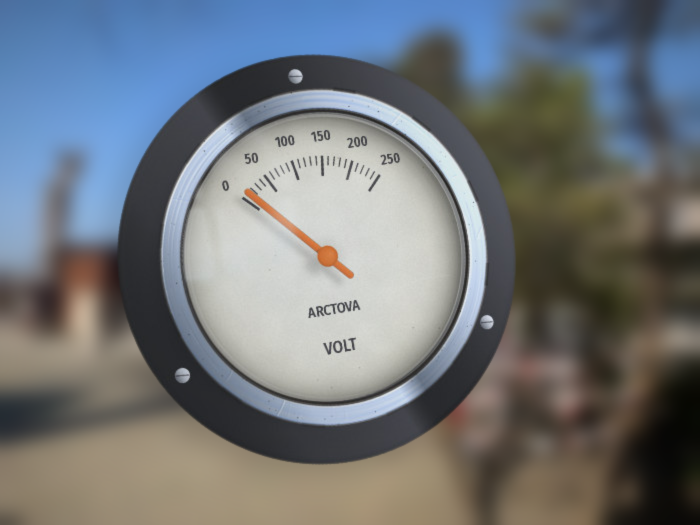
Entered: 10,V
